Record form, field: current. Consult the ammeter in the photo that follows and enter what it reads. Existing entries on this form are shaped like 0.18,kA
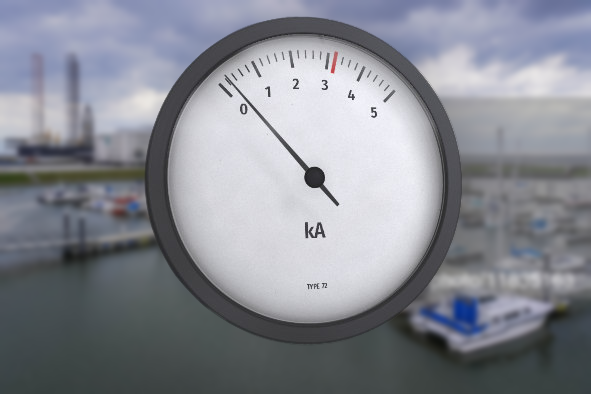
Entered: 0.2,kA
